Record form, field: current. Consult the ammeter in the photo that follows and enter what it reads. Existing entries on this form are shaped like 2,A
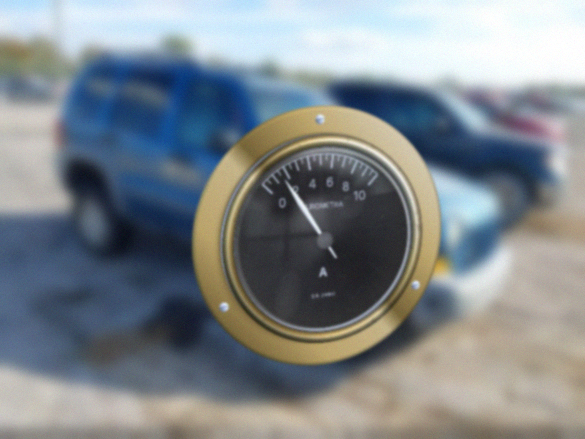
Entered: 1.5,A
